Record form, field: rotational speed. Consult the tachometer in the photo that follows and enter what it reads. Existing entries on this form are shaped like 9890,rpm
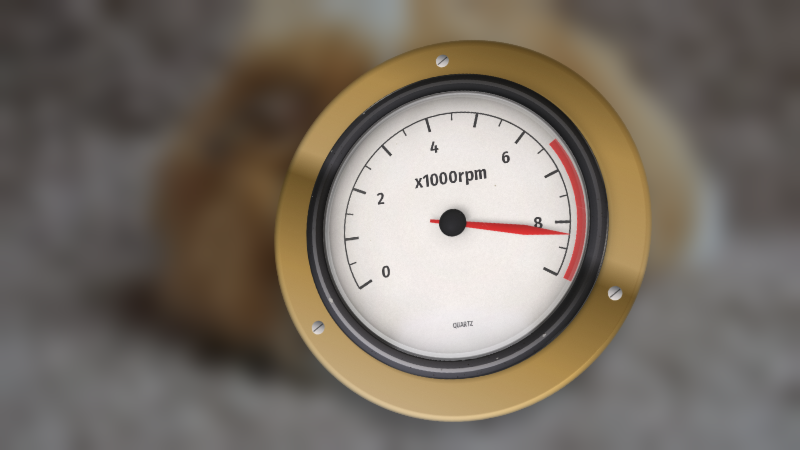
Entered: 8250,rpm
